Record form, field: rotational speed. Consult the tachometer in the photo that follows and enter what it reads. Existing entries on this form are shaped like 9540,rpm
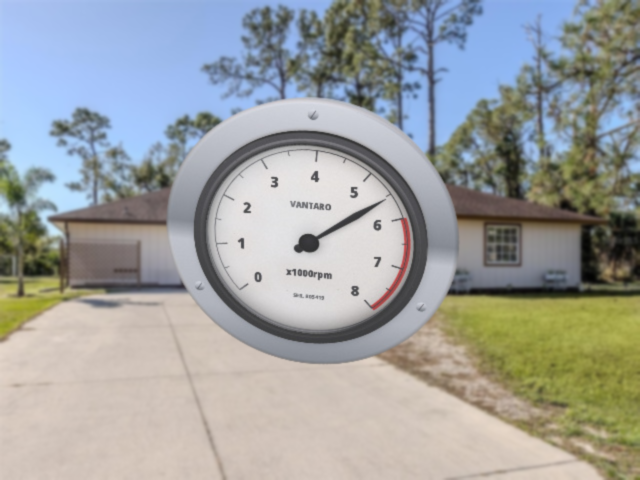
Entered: 5500,rpm
